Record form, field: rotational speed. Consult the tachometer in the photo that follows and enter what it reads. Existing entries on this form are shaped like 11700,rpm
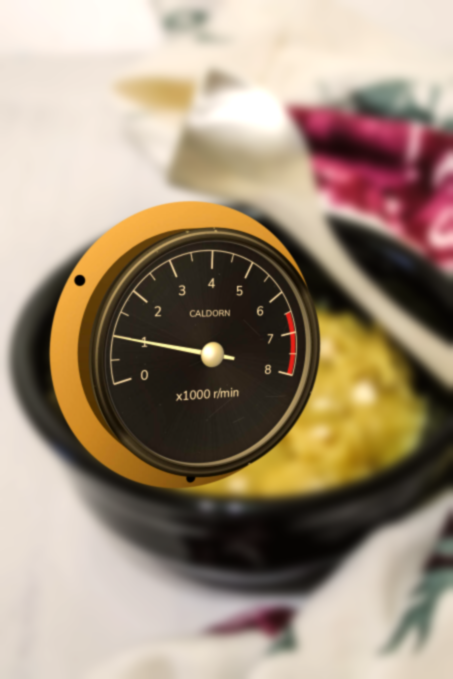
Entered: 1000,rpm
